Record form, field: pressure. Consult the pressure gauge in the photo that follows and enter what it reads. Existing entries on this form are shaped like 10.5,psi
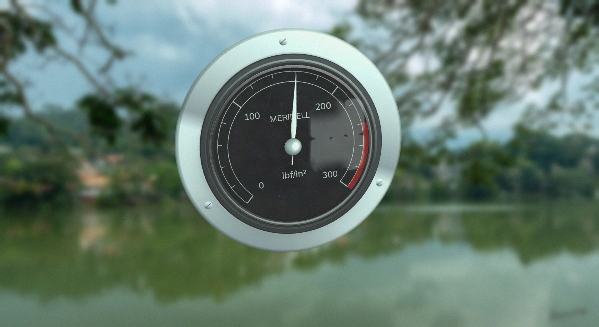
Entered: 160,psi
